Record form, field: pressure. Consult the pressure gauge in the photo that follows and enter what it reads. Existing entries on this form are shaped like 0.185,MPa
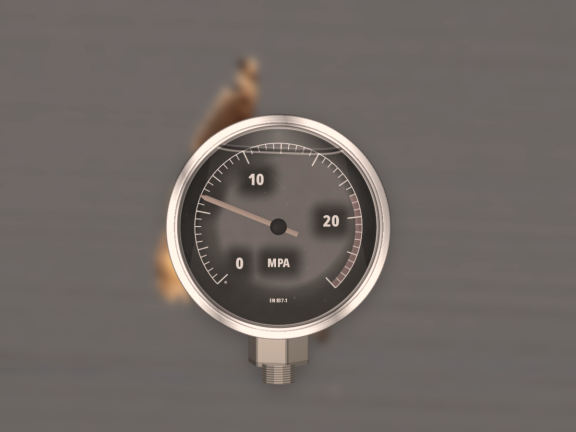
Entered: 6,MPa
